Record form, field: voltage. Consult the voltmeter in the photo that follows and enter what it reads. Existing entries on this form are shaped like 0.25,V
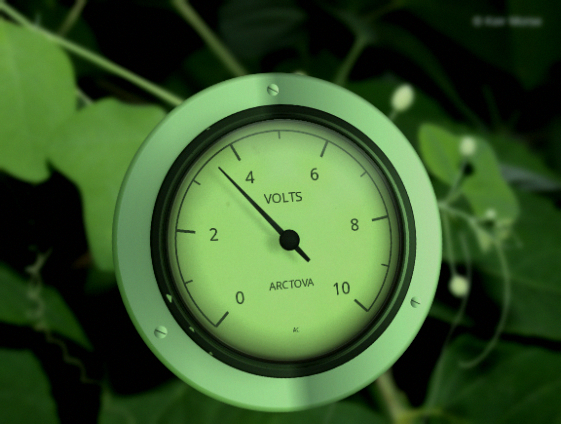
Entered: 3.5,V
